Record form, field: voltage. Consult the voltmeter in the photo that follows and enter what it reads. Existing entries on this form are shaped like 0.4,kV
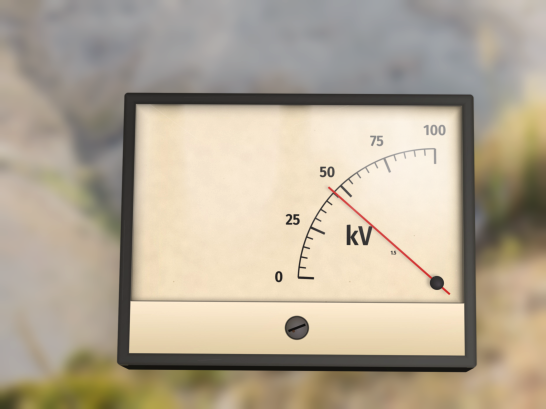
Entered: 45,kV
